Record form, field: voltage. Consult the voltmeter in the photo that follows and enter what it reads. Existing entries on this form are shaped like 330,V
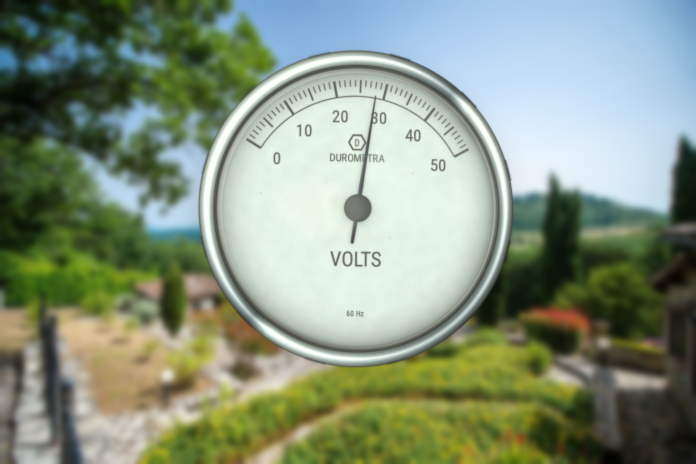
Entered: 28,V
